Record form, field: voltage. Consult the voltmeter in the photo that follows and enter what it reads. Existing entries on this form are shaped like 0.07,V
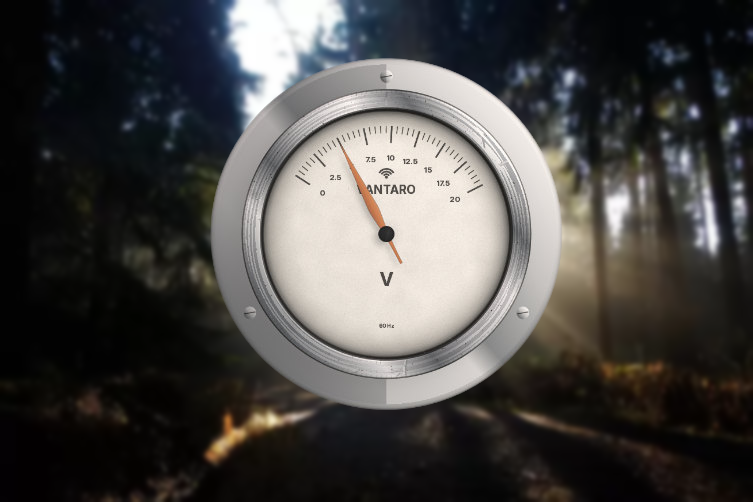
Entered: 5,V
